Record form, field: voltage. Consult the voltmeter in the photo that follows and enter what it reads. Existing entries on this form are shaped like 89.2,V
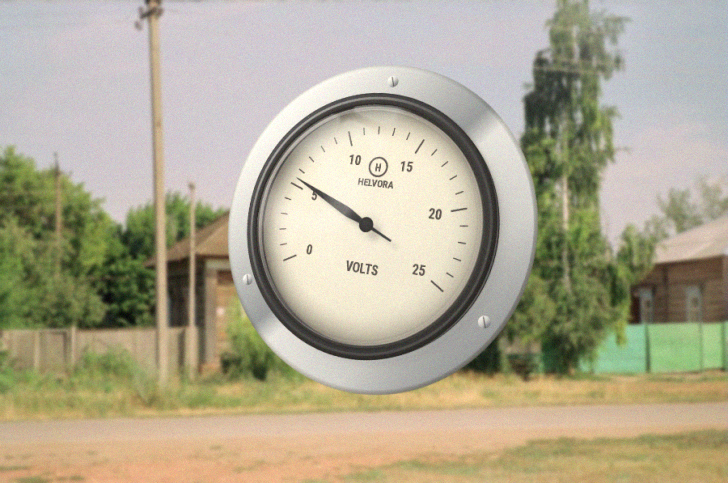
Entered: 5.5,V
